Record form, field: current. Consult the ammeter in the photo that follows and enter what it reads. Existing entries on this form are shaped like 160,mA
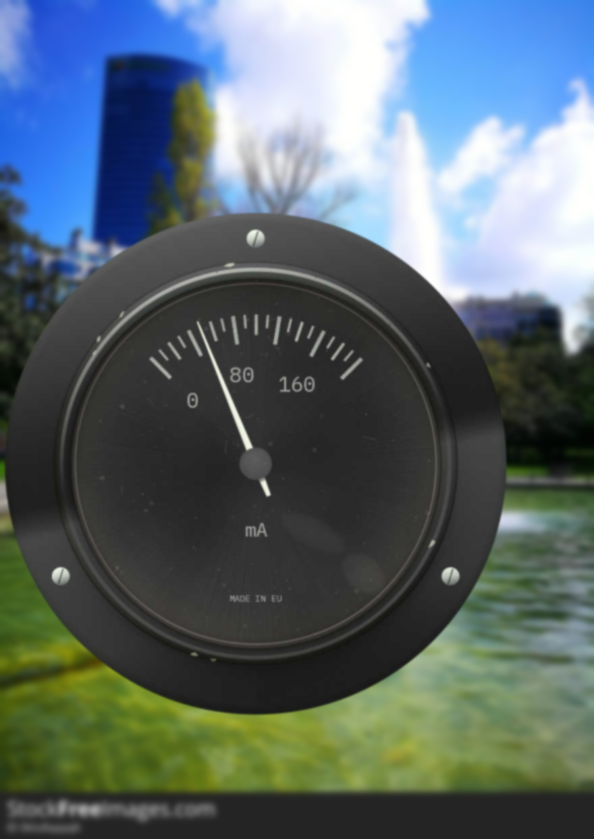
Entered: 50,mA
